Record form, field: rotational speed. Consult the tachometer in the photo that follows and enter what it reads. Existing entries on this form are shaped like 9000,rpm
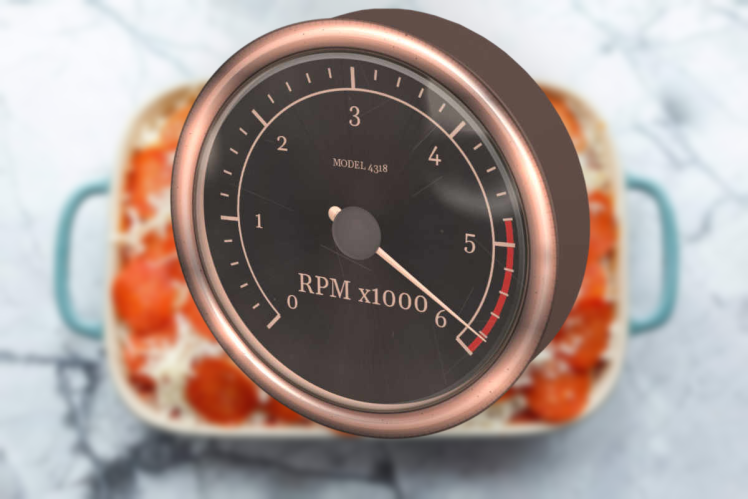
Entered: 5800,rpm
